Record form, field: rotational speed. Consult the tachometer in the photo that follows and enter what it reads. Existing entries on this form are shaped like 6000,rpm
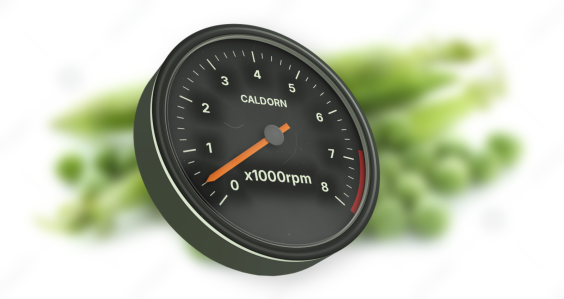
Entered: 400,rpm
